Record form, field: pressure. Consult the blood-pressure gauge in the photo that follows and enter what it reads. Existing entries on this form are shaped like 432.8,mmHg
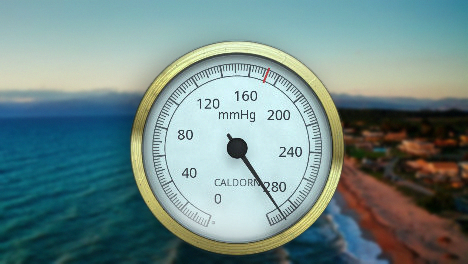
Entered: 290,mmHg
